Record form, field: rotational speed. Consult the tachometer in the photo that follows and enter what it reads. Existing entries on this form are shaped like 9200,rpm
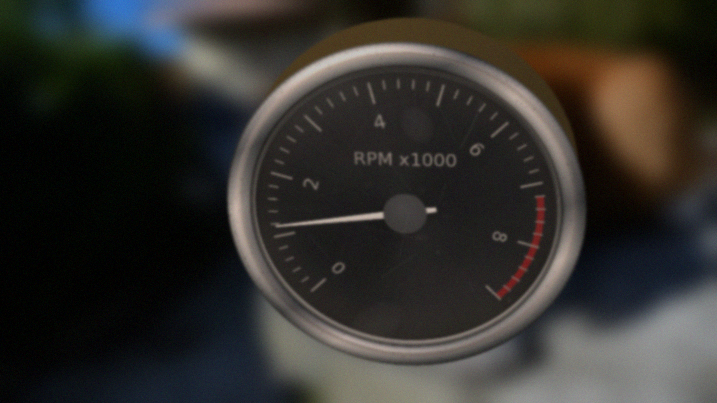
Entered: 1200,rpm
